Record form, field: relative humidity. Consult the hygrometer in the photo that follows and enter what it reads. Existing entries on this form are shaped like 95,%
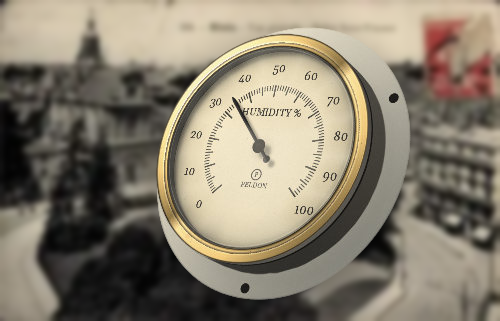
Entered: 35,%
